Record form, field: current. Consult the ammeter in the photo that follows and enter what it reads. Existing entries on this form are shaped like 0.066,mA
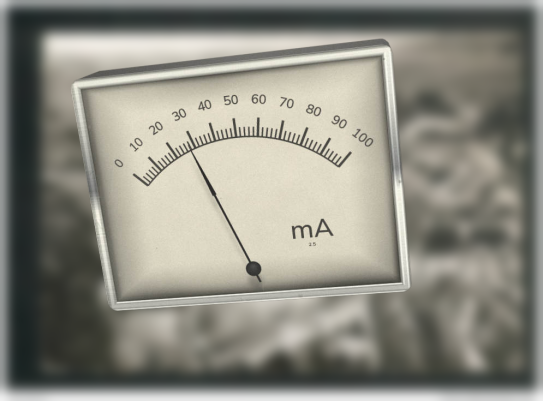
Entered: 28,mA
